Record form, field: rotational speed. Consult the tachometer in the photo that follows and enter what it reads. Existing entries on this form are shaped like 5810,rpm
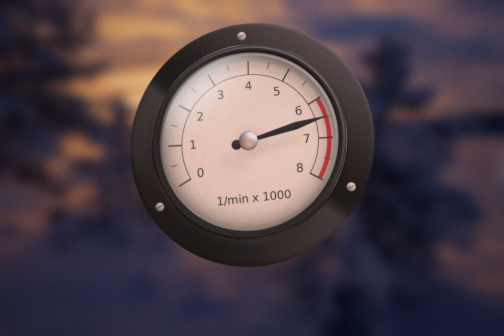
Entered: 6500,rpm
